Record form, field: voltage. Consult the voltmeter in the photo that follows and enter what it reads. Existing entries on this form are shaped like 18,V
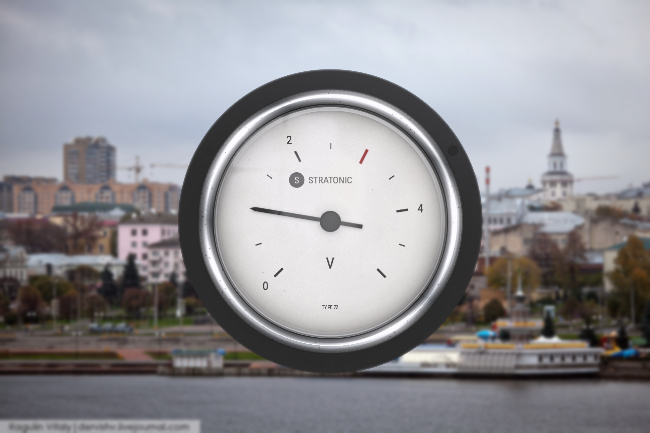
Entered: 1,V
